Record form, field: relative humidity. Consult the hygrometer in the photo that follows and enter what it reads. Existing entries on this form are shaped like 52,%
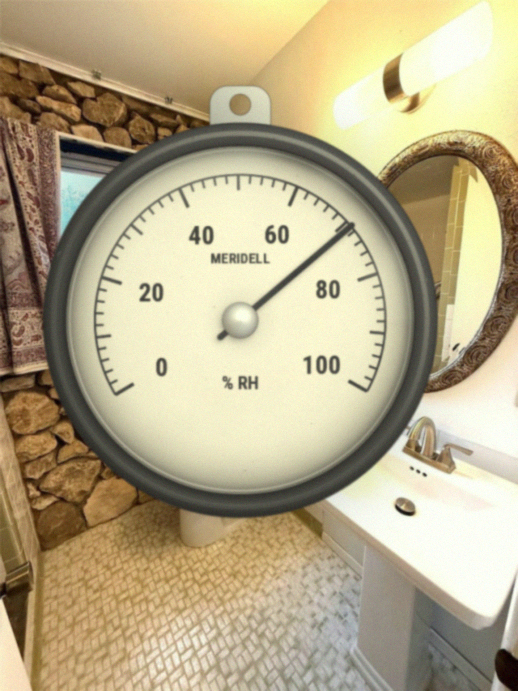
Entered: 71,%
